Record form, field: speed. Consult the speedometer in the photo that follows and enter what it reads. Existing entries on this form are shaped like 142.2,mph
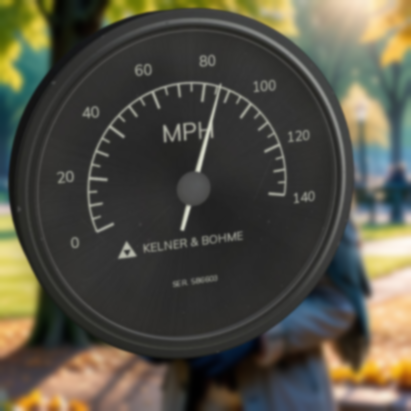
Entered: 85,mph
